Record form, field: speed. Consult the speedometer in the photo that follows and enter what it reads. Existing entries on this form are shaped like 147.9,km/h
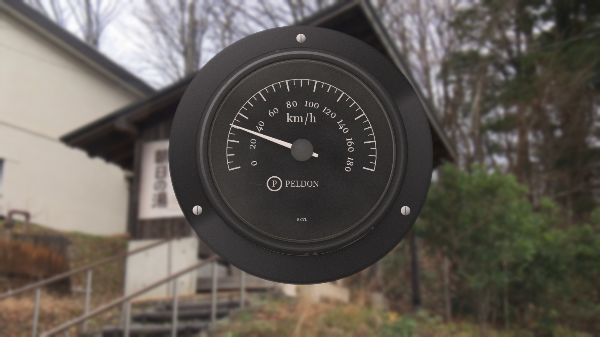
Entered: 30,km/h
